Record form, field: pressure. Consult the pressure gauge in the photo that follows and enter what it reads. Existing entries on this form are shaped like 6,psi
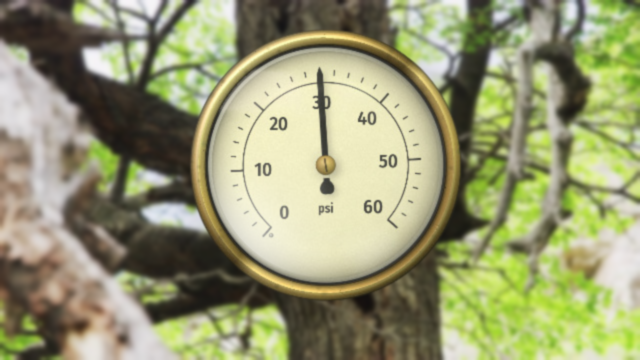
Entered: 30,psi
